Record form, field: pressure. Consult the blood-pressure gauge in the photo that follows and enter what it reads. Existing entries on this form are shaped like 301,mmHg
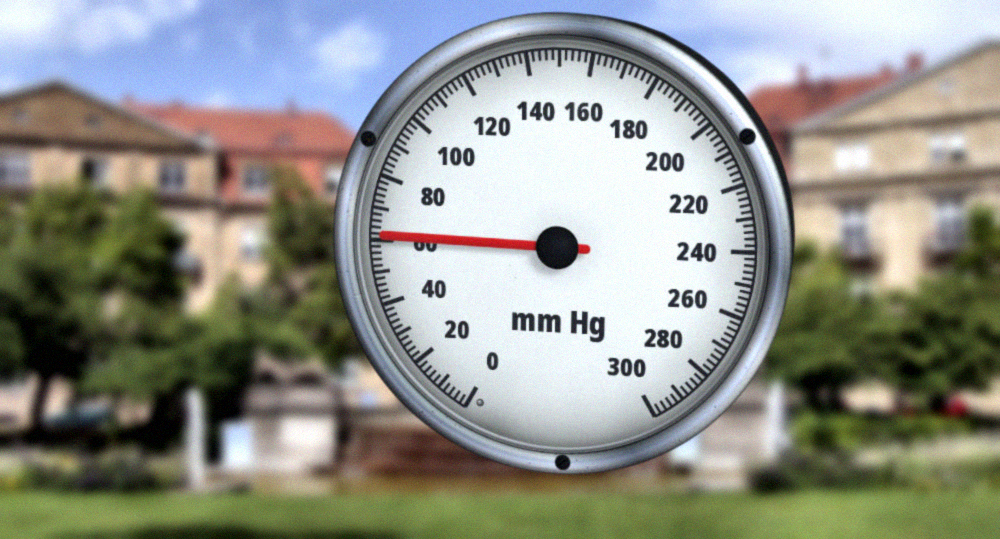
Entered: 62,mmHg
